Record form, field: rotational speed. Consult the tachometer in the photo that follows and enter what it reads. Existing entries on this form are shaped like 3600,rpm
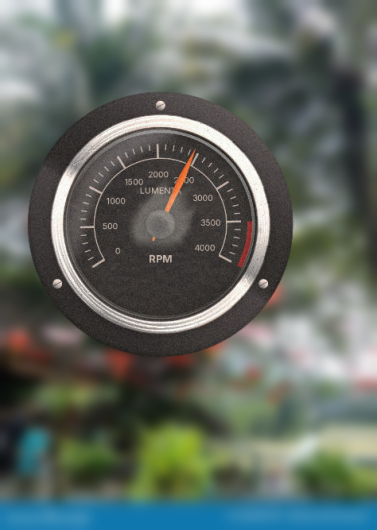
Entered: 2450,rpm
